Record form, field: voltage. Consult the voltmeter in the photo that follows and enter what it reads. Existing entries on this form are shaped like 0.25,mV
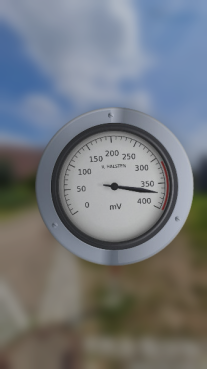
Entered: 370,mV
